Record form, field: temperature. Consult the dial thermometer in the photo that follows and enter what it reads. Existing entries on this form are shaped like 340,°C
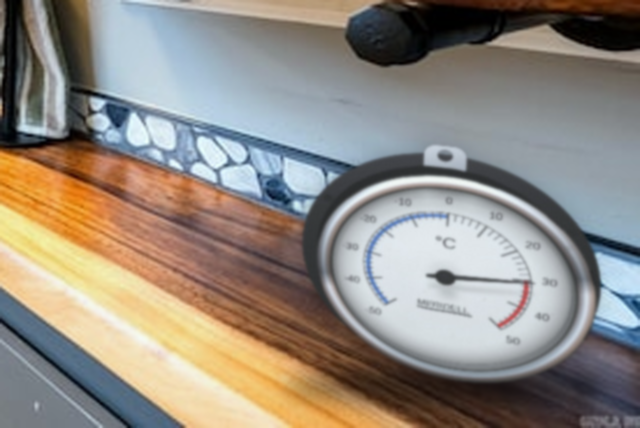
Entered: 30,°C
